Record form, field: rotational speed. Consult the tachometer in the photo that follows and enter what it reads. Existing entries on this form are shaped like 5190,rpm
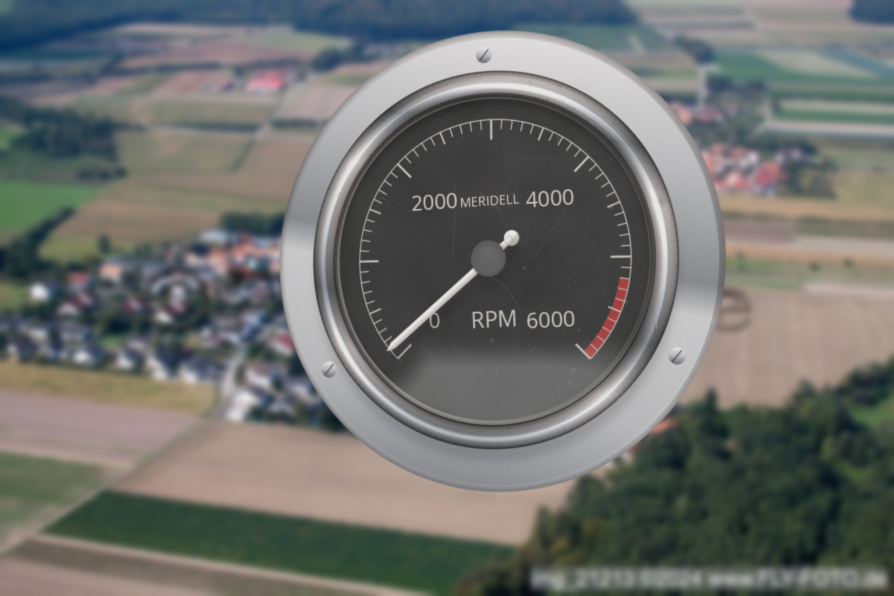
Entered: 100,rpm
